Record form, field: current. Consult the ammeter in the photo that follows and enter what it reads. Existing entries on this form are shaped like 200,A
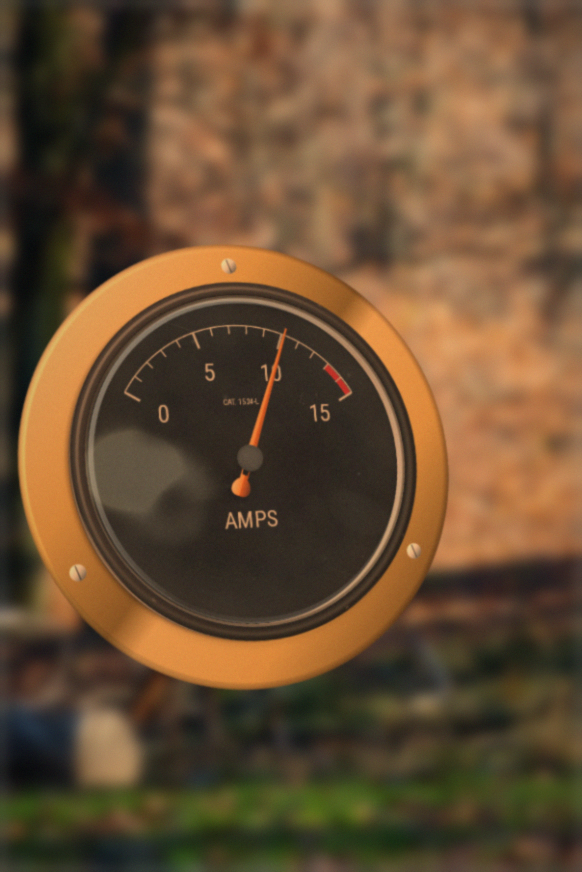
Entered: 10,A
